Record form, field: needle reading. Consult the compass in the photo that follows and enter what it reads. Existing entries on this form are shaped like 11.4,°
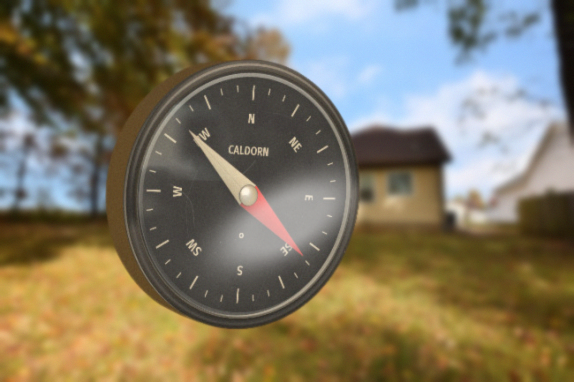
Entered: 130,°
